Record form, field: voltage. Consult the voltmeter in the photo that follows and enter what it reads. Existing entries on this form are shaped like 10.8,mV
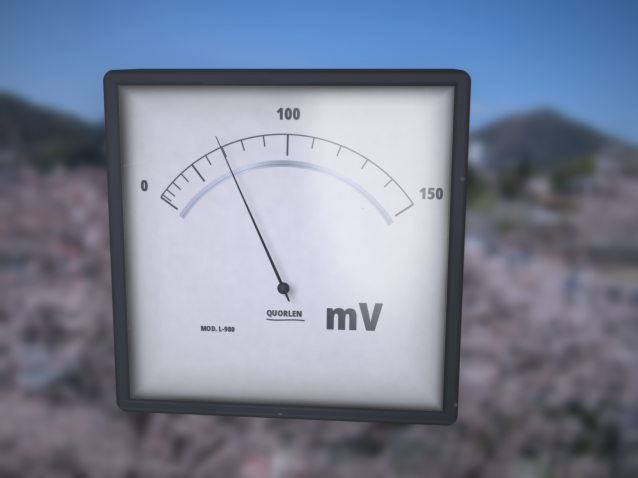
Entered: 70,mV
